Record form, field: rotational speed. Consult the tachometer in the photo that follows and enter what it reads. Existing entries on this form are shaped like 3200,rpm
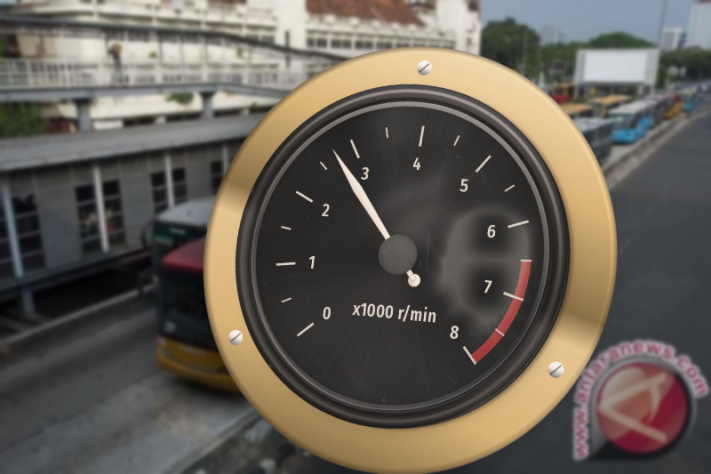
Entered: 2750,rpm
